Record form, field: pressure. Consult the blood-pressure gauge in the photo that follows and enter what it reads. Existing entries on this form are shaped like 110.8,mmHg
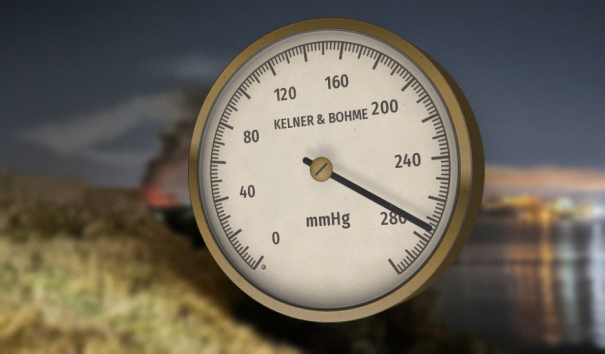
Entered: 274,mmHg
